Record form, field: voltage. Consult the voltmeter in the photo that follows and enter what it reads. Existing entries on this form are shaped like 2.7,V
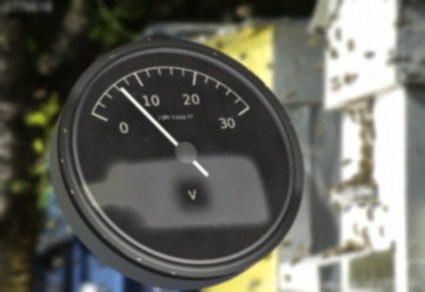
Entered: 6,V
